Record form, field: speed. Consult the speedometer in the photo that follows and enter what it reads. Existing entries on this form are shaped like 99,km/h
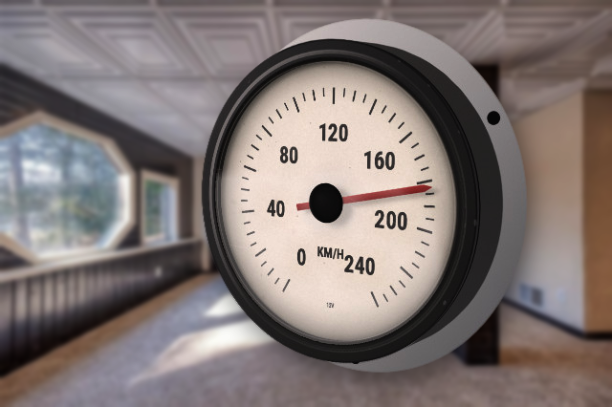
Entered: 182.5,km/h
